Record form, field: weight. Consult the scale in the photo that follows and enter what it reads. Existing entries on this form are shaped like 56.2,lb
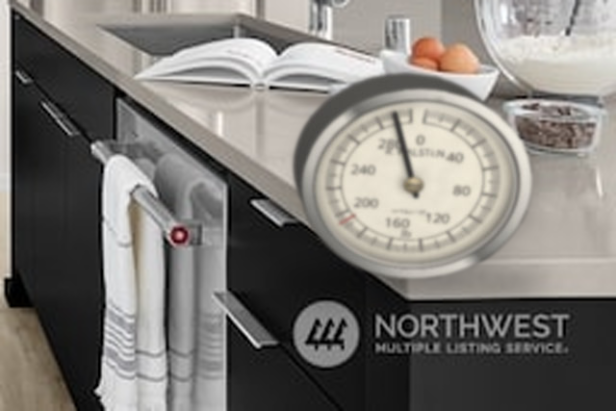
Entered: 290,lb
